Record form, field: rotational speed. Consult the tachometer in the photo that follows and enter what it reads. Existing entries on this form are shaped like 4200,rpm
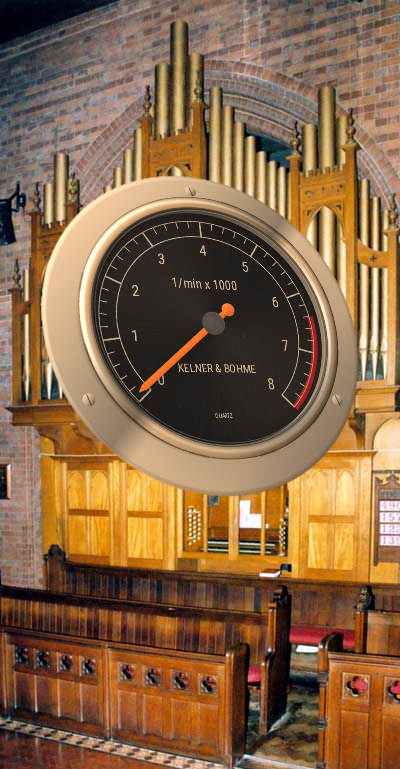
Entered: 100,rpm
